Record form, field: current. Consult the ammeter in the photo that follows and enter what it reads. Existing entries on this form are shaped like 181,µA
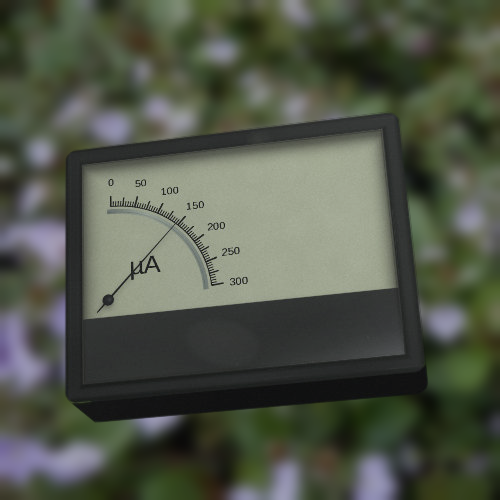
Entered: 150,µA
